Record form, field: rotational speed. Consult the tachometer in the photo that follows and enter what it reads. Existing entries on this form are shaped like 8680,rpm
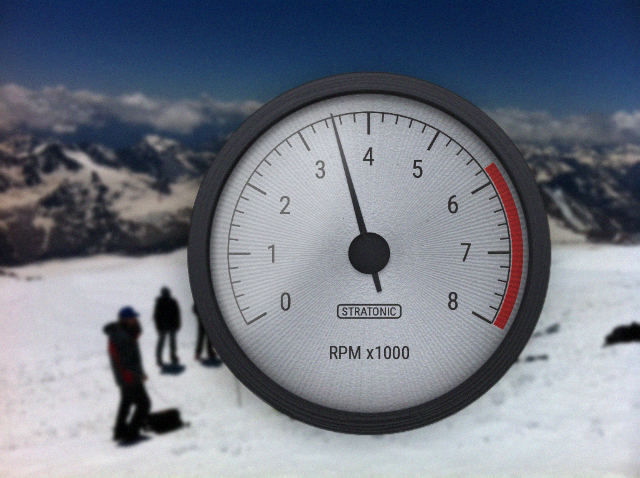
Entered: 3500,rpm
